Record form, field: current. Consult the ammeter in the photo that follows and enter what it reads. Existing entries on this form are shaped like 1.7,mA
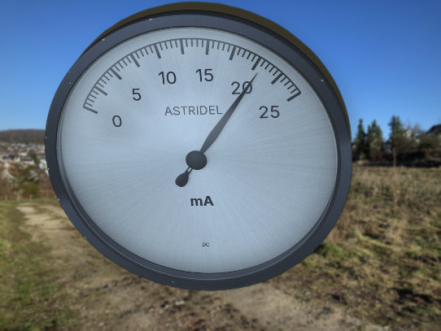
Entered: 20.5,mA
